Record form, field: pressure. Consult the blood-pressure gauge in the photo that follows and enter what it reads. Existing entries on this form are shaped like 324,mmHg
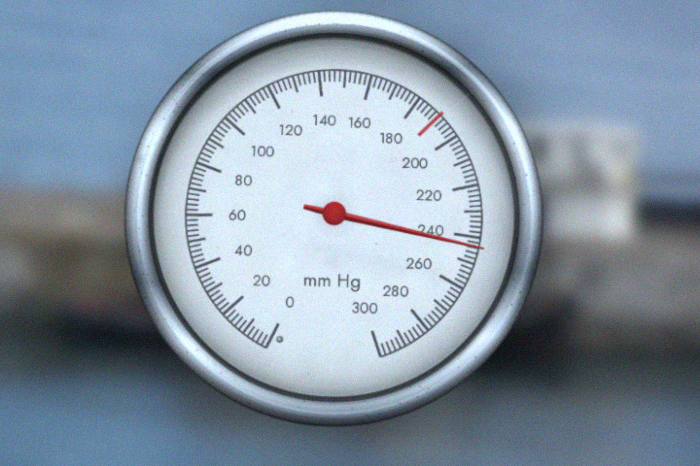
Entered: 244,mmHg
